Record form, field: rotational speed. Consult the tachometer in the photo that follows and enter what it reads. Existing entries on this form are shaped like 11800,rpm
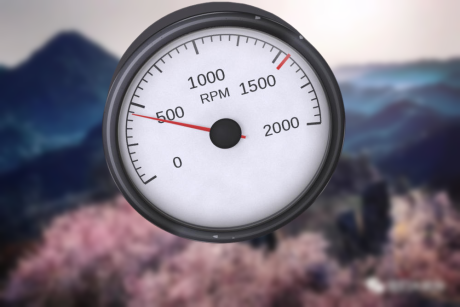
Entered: 450,rpm
